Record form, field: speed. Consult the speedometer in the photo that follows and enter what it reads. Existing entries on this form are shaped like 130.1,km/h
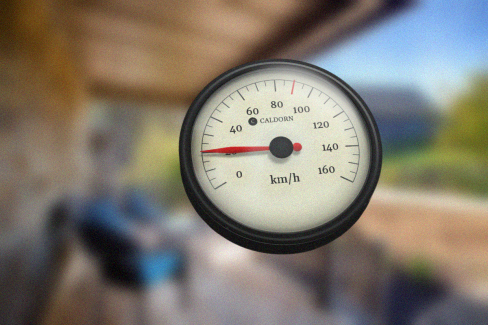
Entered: 20,km/h
